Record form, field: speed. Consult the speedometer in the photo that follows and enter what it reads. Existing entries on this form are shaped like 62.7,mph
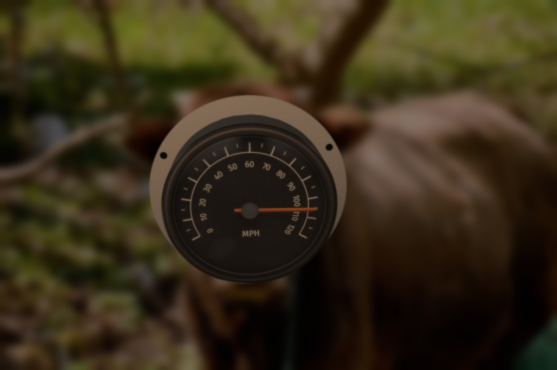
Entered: 105,mph
